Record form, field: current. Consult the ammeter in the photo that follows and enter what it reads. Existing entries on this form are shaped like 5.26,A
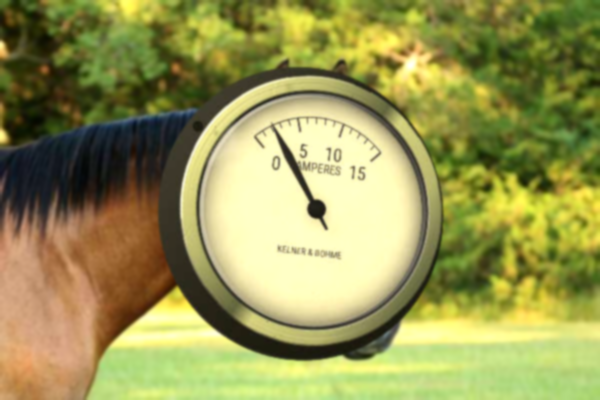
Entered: 2,A
